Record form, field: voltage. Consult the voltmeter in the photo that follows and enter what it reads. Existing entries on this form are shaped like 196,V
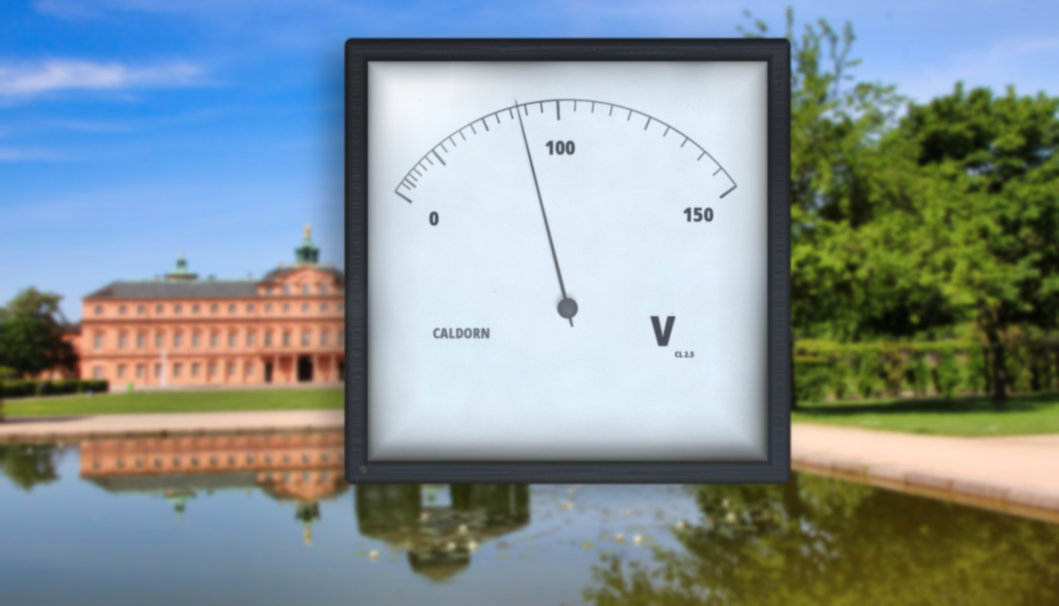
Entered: 87.5,V
